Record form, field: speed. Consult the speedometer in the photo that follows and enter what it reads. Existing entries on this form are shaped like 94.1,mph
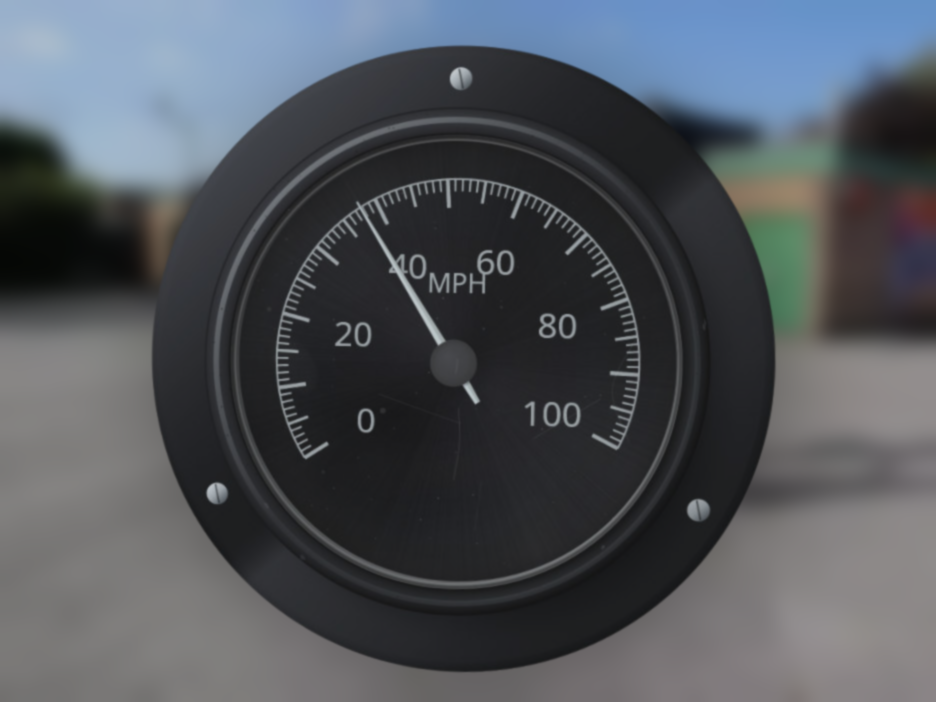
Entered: 38,mph
